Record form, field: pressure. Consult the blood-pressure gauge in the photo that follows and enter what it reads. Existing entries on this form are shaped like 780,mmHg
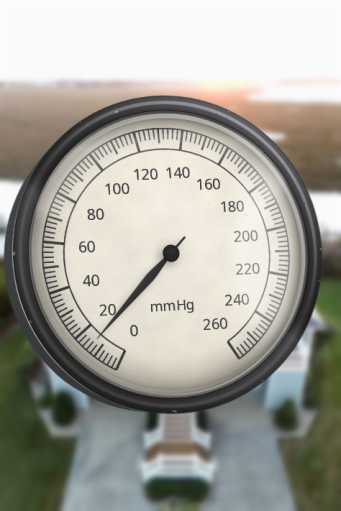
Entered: 14,mmHg
